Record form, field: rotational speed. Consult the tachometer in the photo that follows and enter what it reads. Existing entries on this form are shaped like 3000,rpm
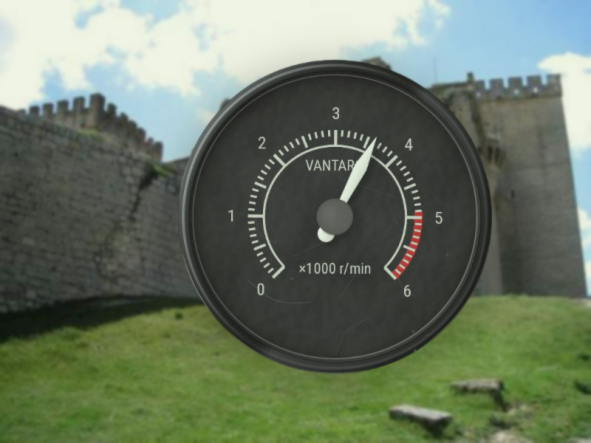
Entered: 3600,rpm
